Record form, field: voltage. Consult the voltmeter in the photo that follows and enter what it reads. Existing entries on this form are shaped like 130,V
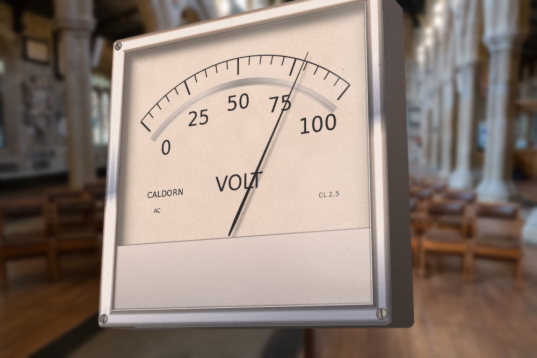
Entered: 80,V
